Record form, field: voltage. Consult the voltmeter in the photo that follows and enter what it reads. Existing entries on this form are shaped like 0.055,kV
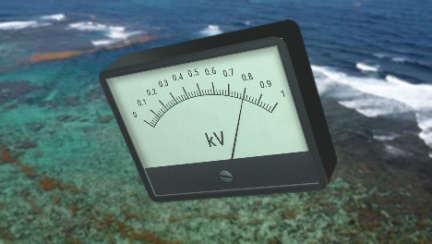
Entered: 0.8,kV
